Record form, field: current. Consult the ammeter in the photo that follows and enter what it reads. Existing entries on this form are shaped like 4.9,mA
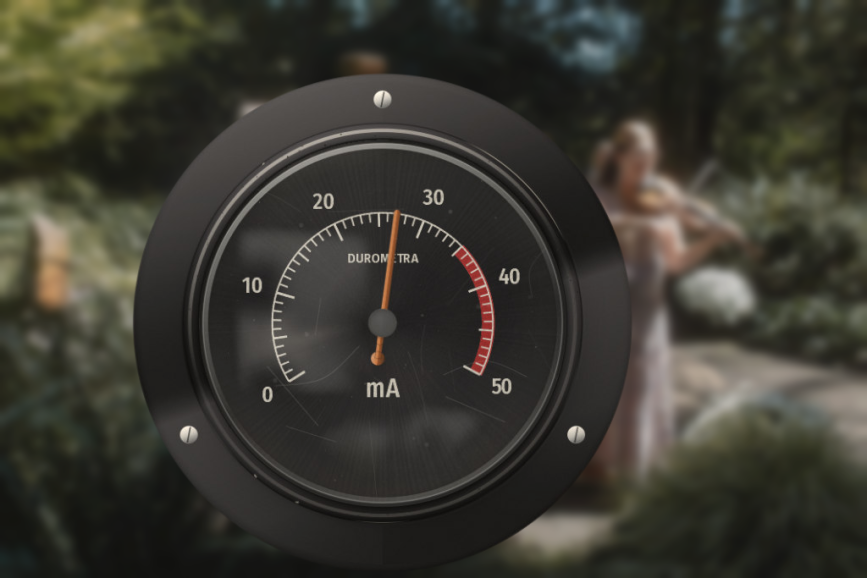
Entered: 27,mA
